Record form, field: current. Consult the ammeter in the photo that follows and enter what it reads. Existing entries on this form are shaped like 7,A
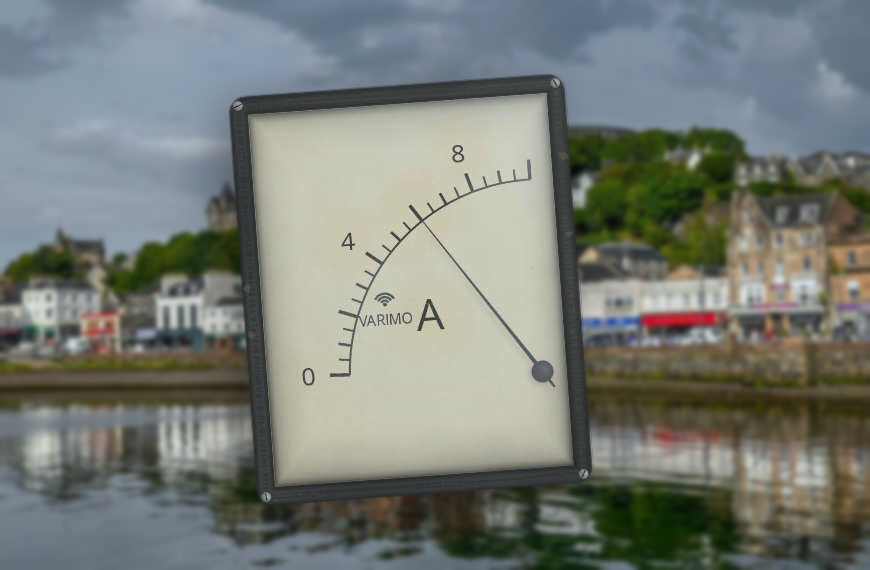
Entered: 6,A
